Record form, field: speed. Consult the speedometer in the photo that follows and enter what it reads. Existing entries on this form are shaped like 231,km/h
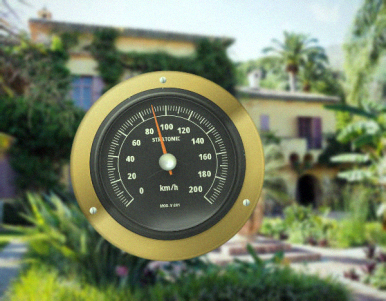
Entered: 90,km/h
